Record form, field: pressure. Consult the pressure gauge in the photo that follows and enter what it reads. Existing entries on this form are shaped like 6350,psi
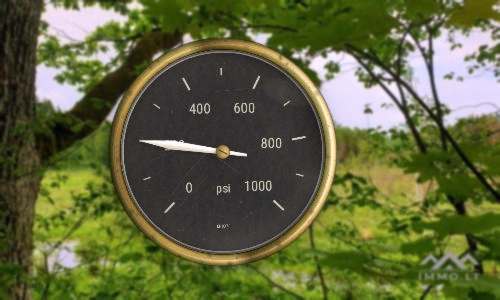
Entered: 200,psi
